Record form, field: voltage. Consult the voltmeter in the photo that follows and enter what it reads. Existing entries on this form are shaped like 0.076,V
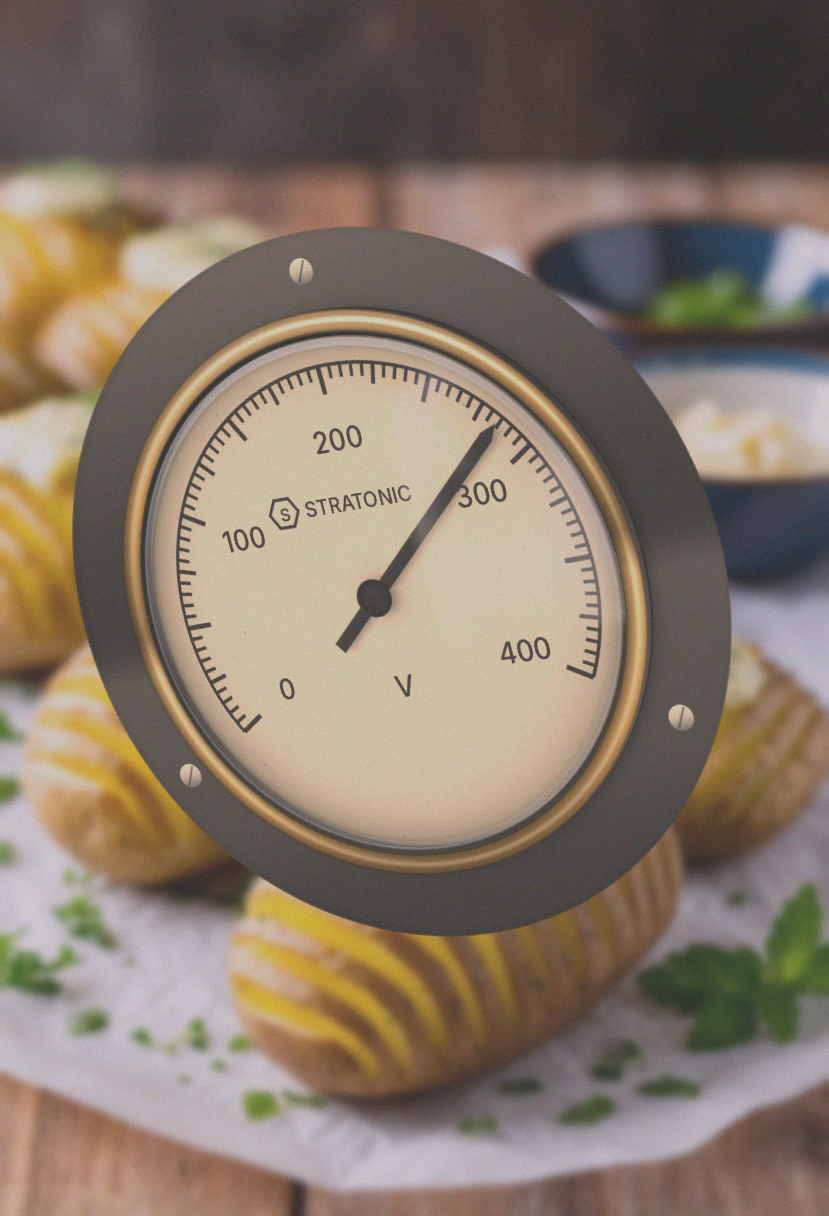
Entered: 285,V
